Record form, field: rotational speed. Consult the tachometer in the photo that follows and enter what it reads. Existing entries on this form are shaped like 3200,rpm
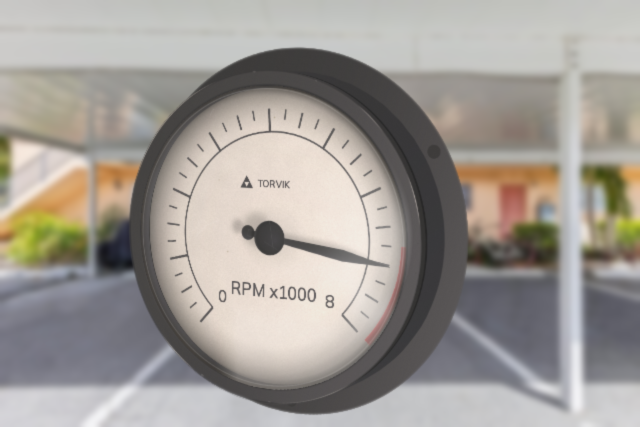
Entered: 7000,rpm
